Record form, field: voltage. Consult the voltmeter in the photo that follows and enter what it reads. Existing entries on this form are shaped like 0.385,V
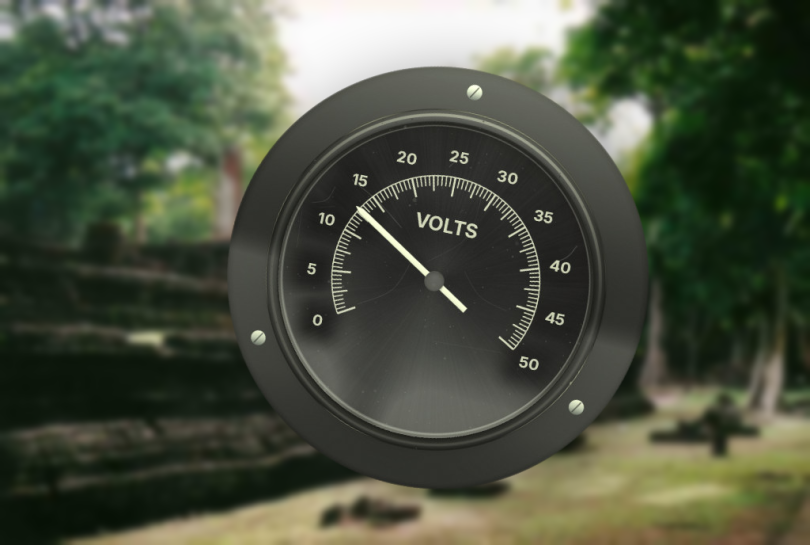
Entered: 13,V
